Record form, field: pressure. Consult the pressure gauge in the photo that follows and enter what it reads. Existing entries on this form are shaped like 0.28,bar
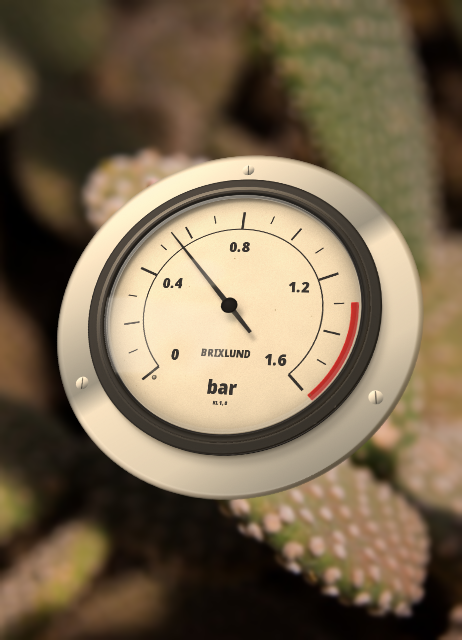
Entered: 0.55,bar
